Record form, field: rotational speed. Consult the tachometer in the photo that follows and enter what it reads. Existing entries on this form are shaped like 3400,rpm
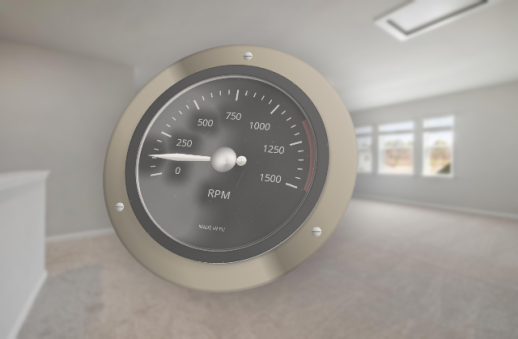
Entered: 100,rpm
